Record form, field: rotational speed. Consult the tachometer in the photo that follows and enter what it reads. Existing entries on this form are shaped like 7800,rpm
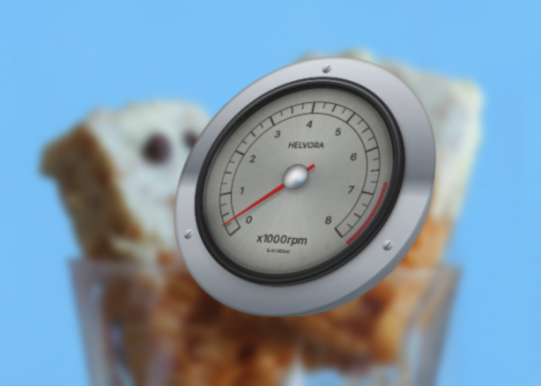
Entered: 250,rpm
